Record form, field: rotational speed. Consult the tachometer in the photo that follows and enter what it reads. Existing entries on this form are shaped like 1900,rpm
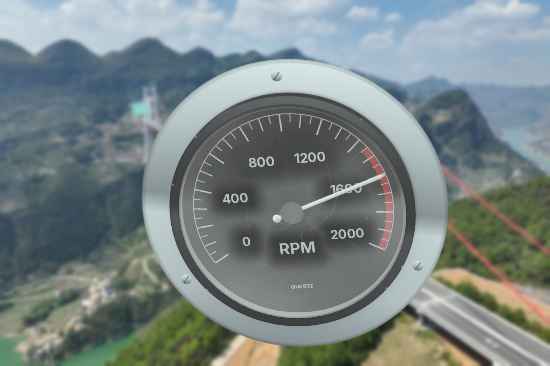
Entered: 1600,rpm
